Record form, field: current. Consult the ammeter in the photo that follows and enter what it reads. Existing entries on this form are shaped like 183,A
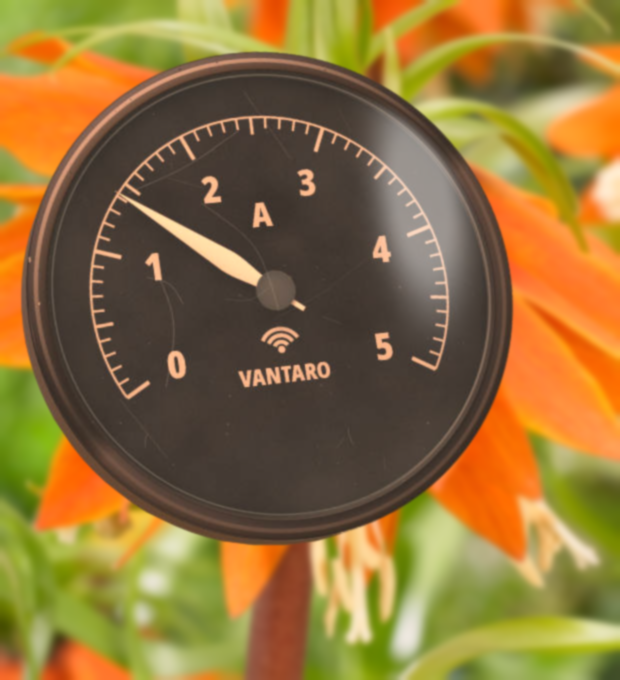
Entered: 1.4,A
